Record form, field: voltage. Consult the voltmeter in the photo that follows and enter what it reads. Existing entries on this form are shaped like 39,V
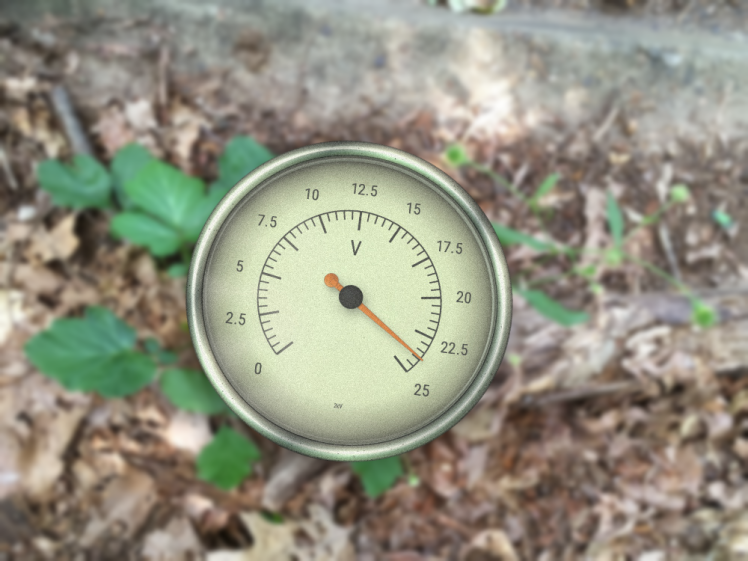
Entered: 24,V
